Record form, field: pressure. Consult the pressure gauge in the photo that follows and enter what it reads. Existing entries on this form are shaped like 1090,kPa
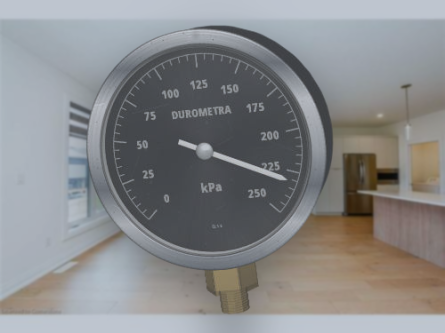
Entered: 230,kPa
